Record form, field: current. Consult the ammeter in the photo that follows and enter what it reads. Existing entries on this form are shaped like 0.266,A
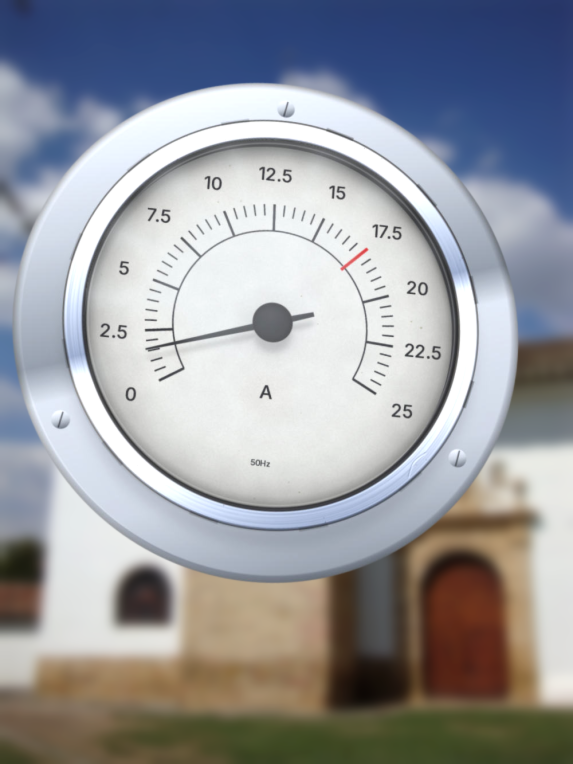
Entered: 1.5,A
